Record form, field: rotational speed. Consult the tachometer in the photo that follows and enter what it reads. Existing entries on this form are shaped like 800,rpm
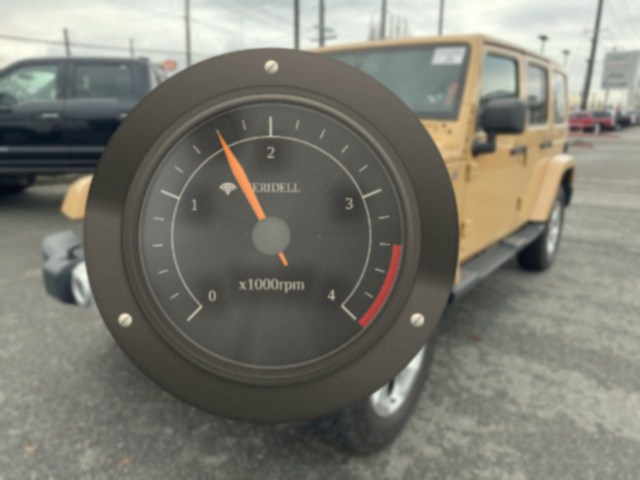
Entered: 1600,rpm
